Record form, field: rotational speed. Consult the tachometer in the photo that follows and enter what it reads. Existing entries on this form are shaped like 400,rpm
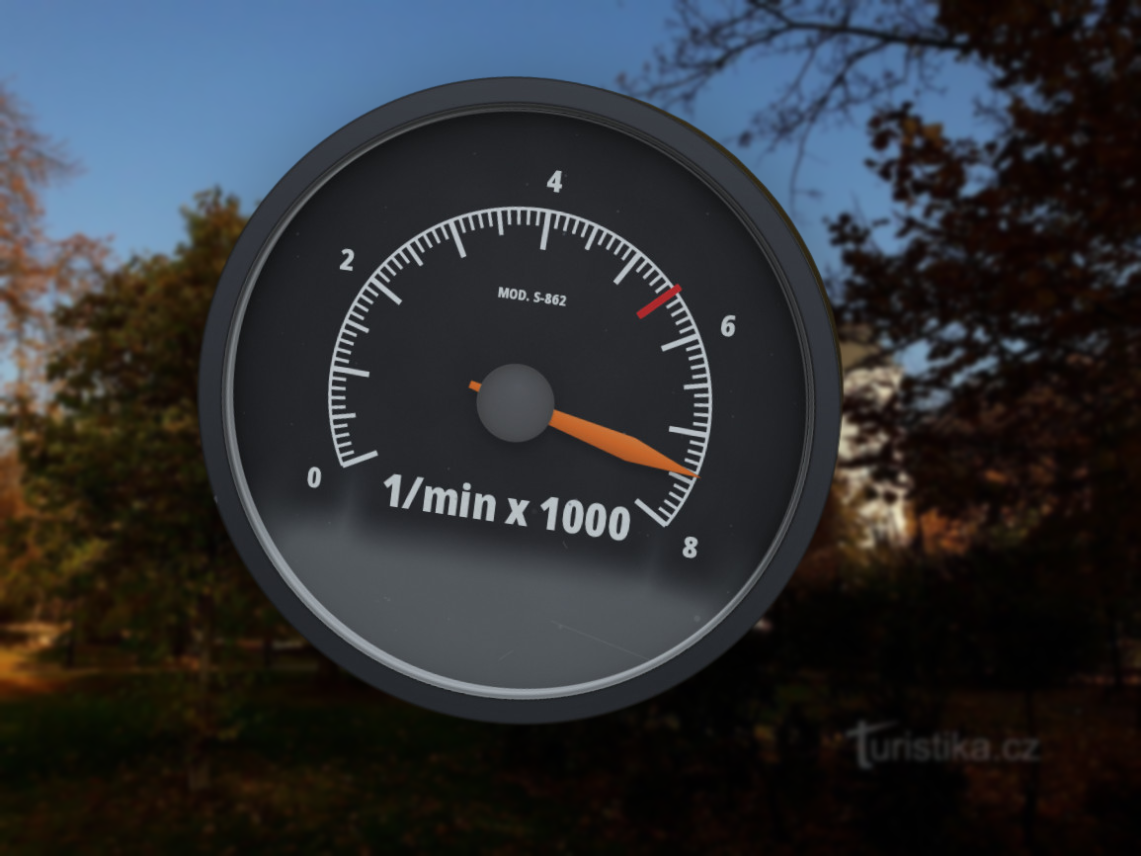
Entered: 7400,rpm
